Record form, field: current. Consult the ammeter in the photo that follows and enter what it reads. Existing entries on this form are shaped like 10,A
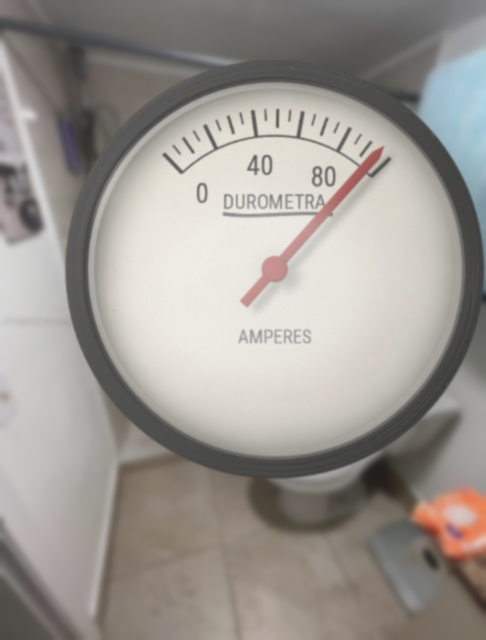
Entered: 95,A
